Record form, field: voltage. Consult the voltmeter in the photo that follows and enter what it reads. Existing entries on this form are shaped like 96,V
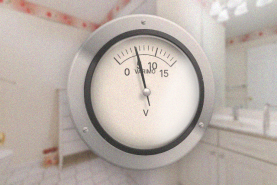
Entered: 5,V
